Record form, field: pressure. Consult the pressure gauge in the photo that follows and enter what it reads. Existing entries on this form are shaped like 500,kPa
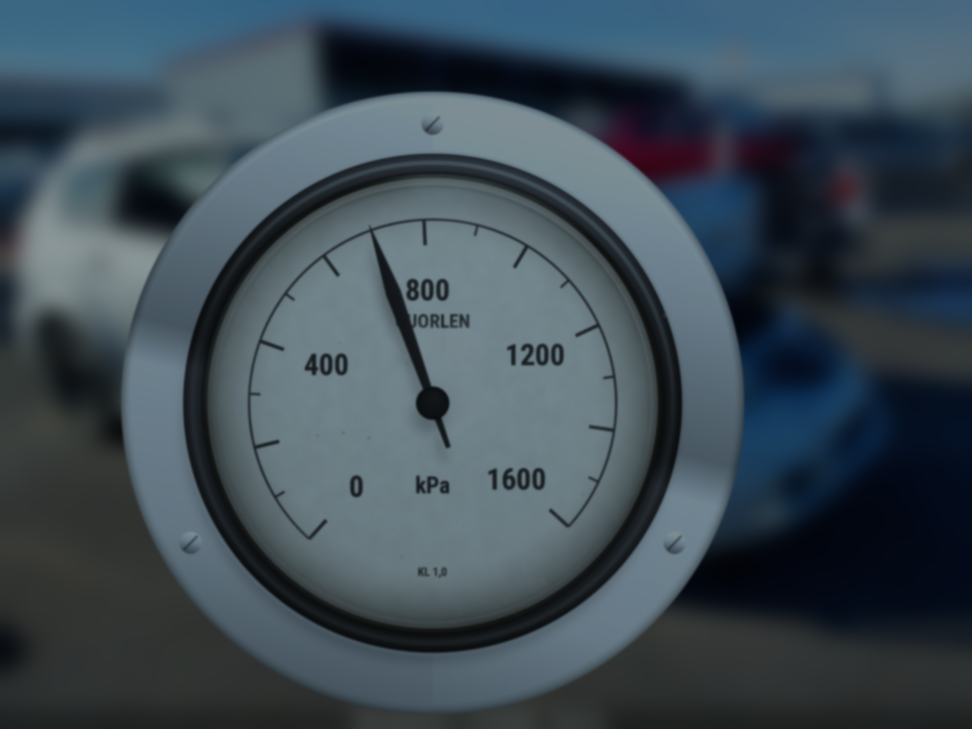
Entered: 700,kPa
